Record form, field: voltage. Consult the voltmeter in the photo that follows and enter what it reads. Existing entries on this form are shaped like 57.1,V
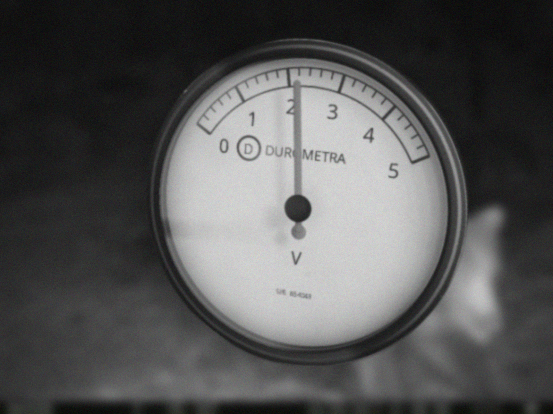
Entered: 2.2,V
